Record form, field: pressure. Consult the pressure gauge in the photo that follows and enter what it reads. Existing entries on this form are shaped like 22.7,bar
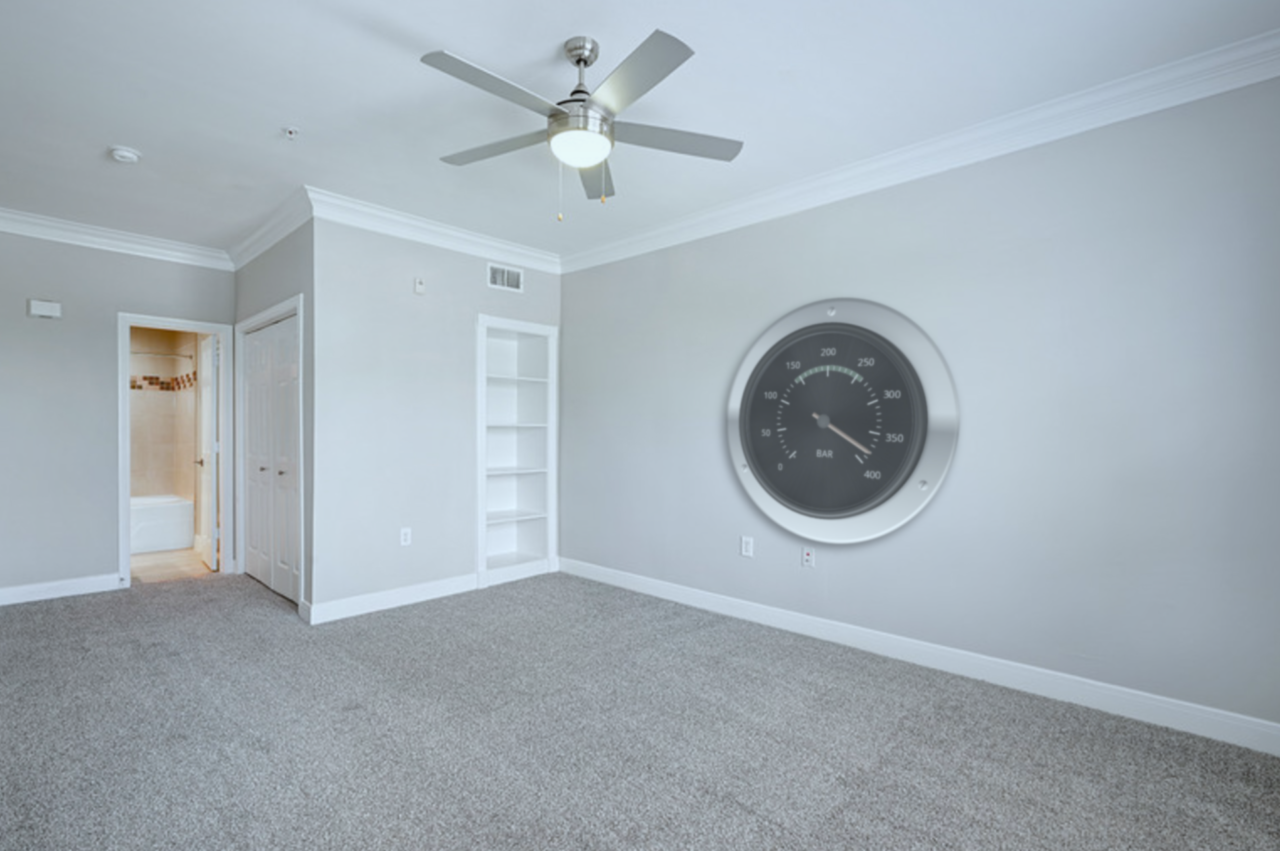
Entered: 380,bar
